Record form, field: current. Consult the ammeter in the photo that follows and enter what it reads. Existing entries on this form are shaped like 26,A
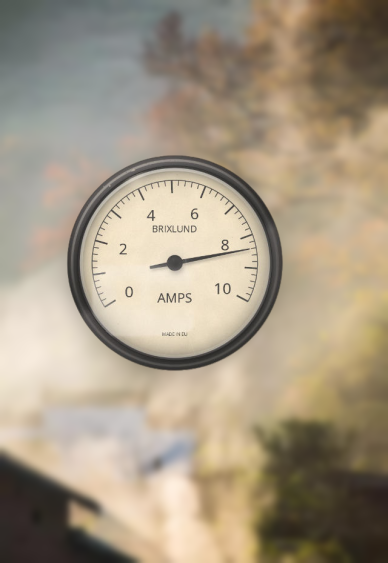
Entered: 8.4,A
